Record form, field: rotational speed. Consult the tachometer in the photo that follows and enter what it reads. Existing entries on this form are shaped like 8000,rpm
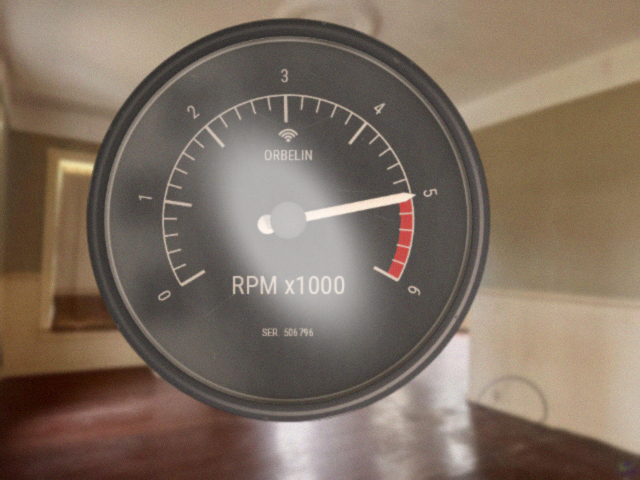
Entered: 5000,rpm
